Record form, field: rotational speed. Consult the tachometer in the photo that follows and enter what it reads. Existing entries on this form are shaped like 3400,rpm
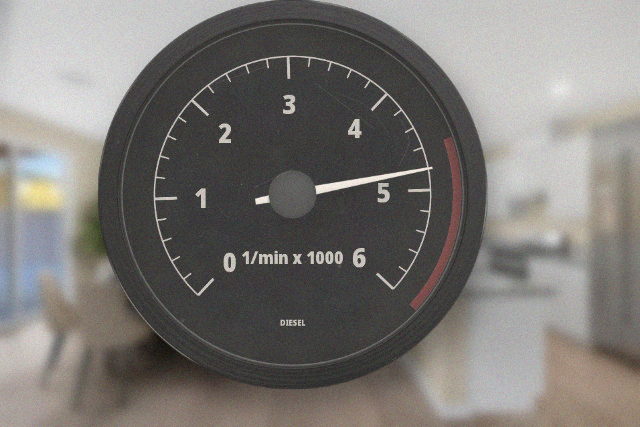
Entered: 4800,rpm
